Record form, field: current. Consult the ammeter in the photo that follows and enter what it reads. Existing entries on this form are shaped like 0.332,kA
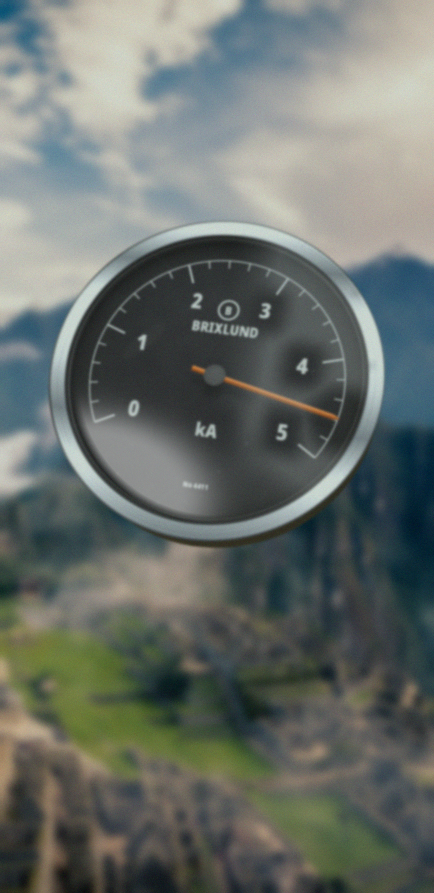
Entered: 4.6,kA
